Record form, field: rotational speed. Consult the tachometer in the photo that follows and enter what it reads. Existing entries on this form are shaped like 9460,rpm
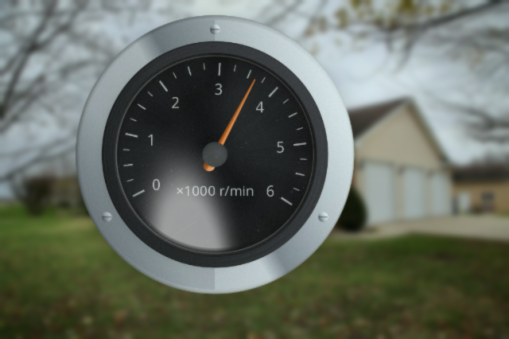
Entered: 3625,rpm
